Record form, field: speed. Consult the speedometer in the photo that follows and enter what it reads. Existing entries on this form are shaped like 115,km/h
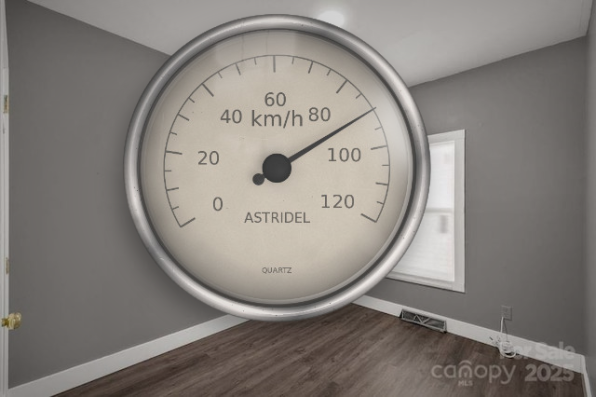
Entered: 90,km/h
